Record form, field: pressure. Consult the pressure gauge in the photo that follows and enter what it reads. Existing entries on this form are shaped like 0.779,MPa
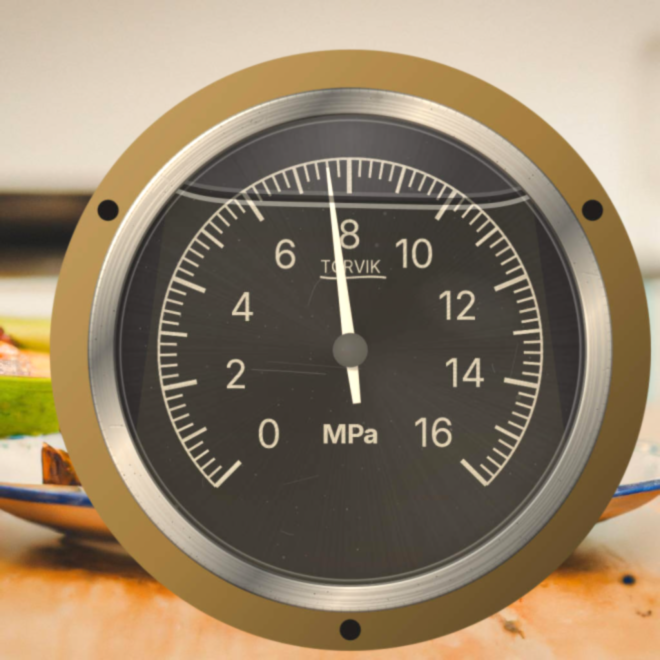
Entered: 7.6,MPa
